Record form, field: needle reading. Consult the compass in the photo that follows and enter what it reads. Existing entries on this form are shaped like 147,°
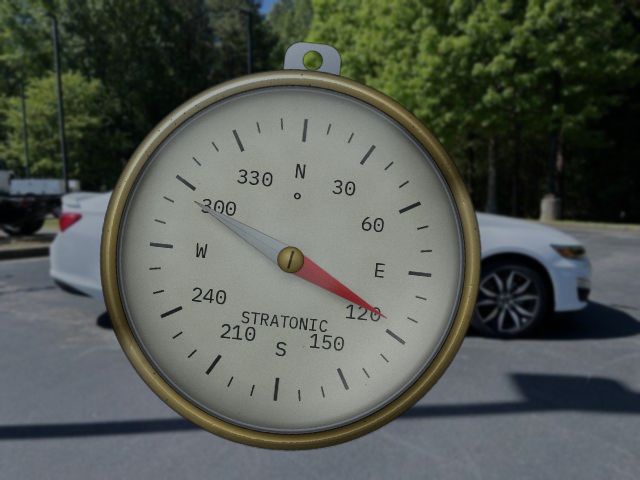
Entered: 115,°
